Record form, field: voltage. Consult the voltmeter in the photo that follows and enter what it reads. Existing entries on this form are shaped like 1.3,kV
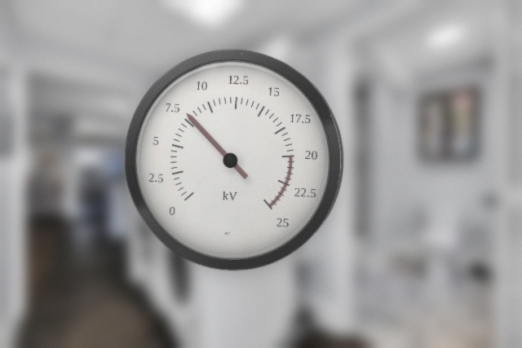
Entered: 8,kV
